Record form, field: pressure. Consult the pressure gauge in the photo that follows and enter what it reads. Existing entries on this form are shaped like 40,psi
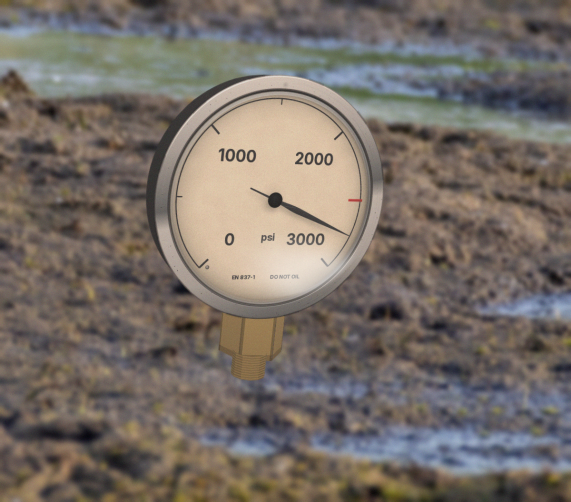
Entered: 2750,psi
